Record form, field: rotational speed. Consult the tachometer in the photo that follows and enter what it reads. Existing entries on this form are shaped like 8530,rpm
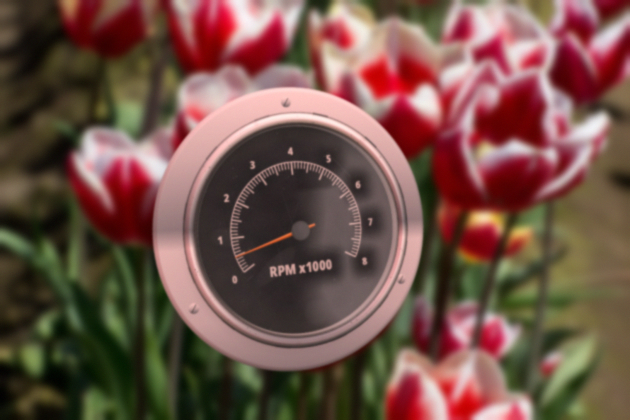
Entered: 500,rpm
